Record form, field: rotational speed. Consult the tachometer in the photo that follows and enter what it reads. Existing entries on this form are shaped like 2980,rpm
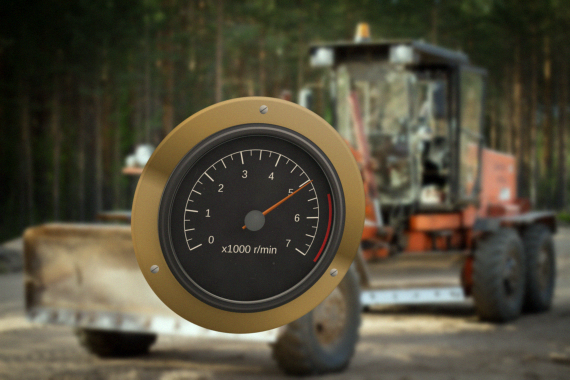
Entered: 5000,rpm
